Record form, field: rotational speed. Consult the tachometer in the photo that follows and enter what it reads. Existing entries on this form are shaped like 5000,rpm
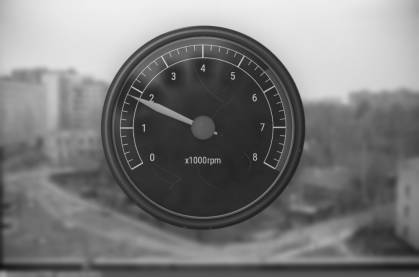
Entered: 1800,rpm
